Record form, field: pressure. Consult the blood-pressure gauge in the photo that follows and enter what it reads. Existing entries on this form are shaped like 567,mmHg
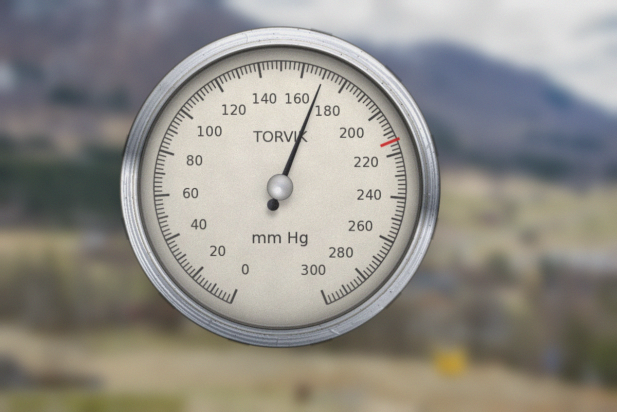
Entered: 170,mmHg
